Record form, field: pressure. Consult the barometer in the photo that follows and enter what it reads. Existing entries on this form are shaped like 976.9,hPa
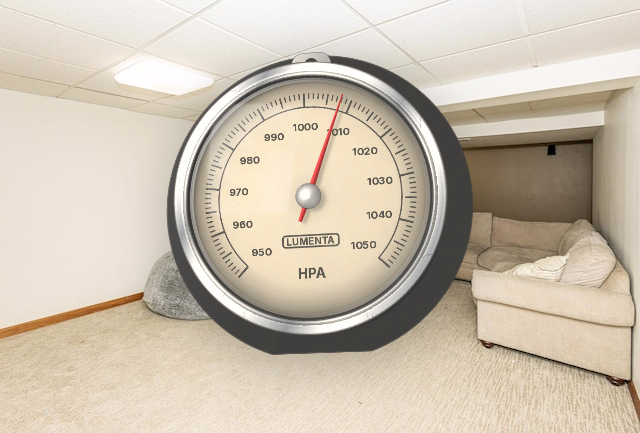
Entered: 1008,hPa
